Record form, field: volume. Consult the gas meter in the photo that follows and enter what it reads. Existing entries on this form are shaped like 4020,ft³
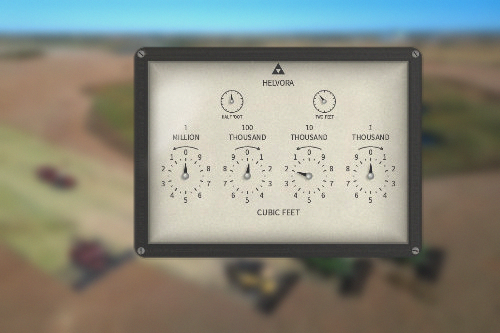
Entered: 2000,ft³
